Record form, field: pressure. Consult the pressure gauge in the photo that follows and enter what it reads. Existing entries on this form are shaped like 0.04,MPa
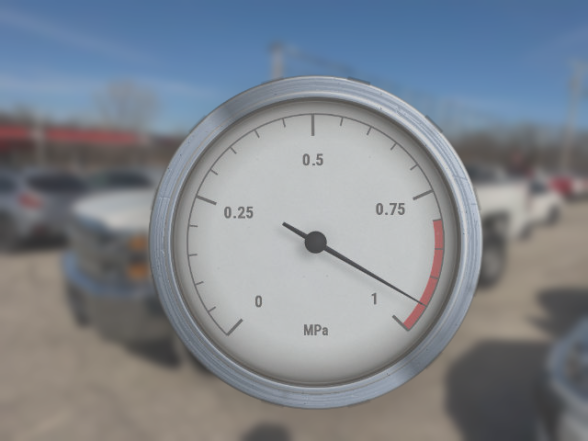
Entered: 0.95,MPa
